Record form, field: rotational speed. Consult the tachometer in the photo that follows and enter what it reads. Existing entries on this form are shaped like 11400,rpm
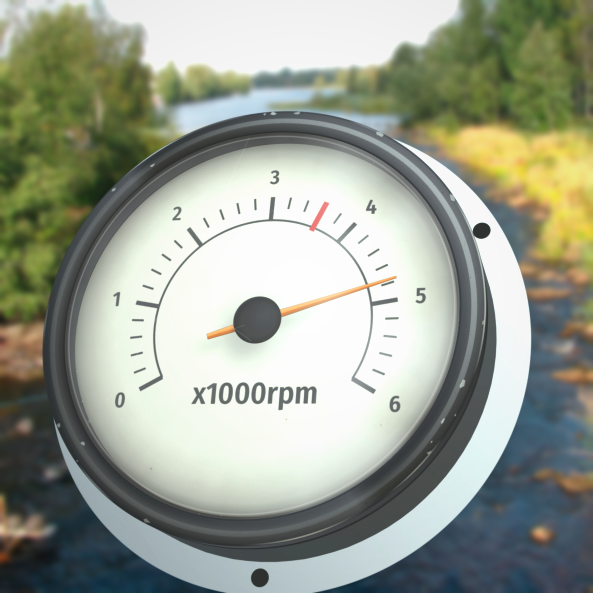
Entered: 4800,rpm
